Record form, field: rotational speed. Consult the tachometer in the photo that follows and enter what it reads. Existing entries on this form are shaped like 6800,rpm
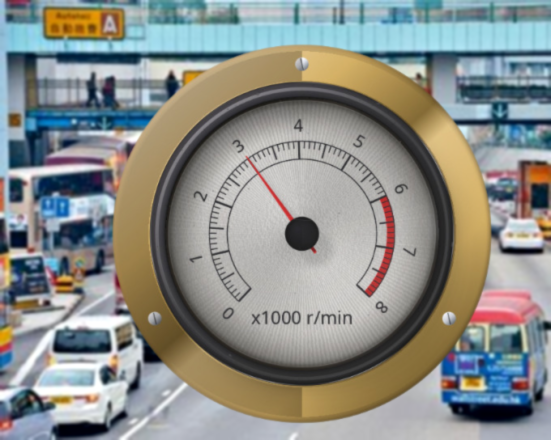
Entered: 3000,rpm
